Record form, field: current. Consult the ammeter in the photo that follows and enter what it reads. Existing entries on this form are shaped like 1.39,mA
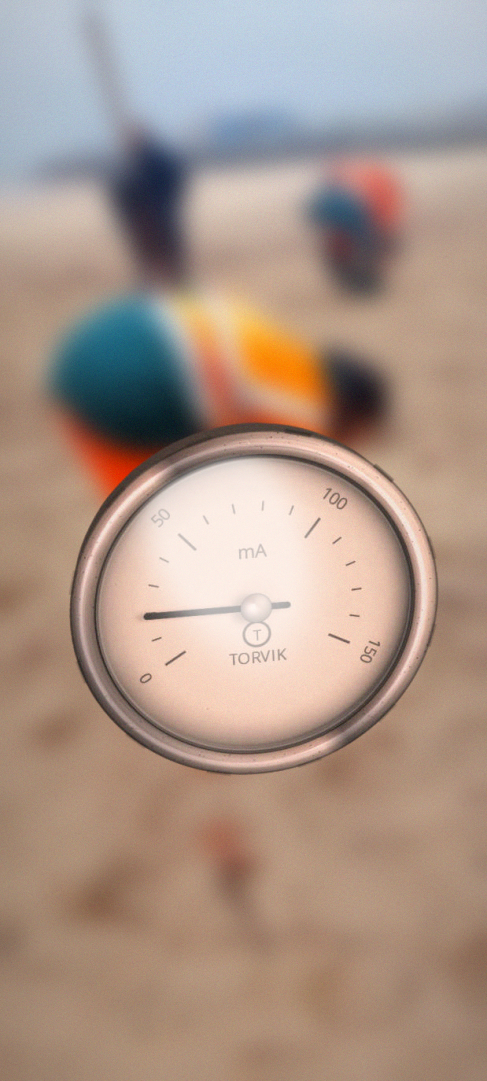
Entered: 20,mA
